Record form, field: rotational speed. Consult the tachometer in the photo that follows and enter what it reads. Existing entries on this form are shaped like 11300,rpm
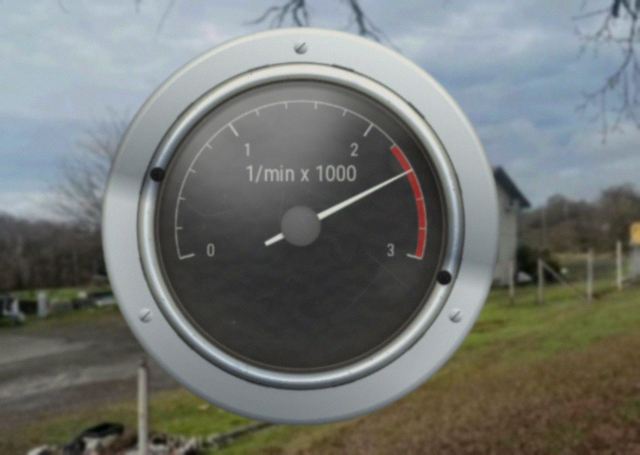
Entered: 2400,rpm
